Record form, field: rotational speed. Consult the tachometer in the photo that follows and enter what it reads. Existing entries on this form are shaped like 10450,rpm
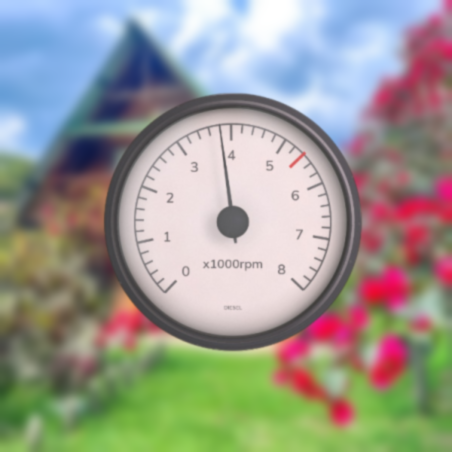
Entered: 3800,rpm
